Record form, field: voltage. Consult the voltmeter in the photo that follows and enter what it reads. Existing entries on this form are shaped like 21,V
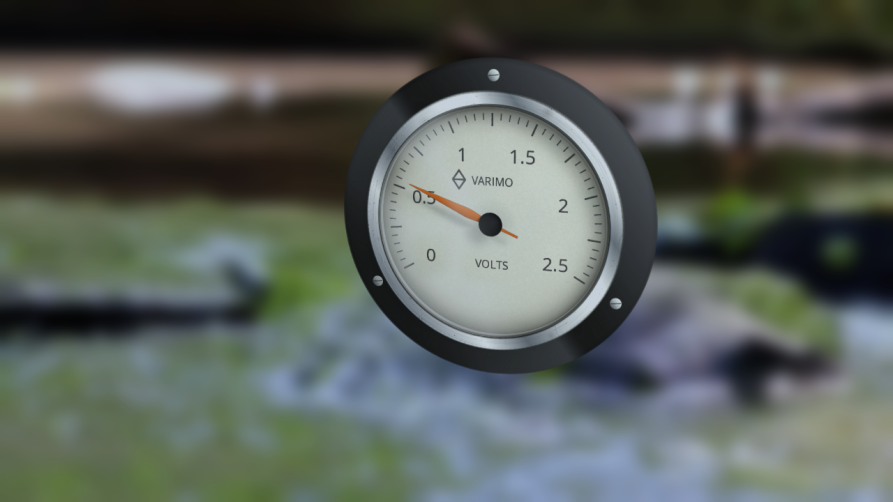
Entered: 0.55,V
